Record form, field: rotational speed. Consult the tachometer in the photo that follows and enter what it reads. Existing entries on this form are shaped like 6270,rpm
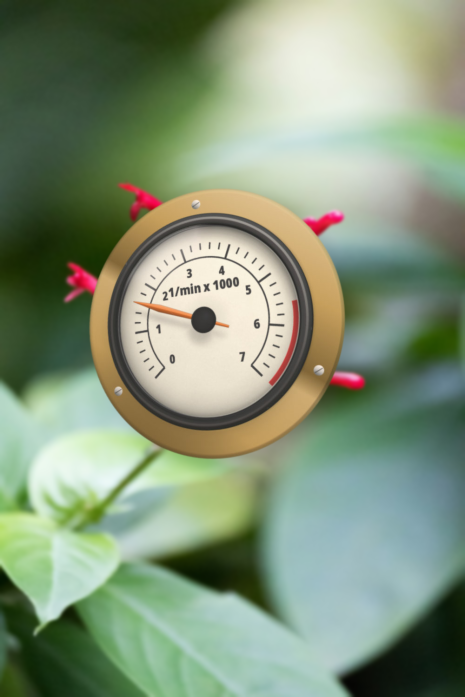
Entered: 1600,rpm
